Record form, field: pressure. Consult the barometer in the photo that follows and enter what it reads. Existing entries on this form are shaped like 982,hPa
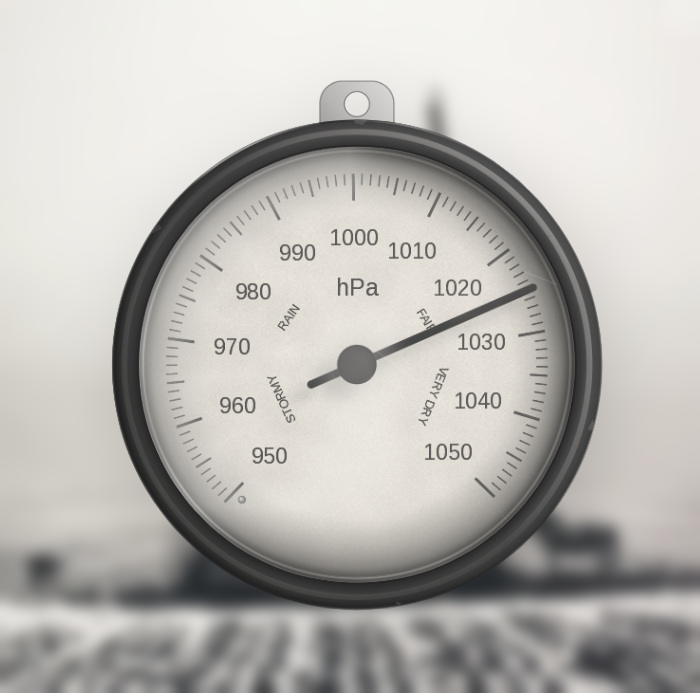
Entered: 1025,hPa
